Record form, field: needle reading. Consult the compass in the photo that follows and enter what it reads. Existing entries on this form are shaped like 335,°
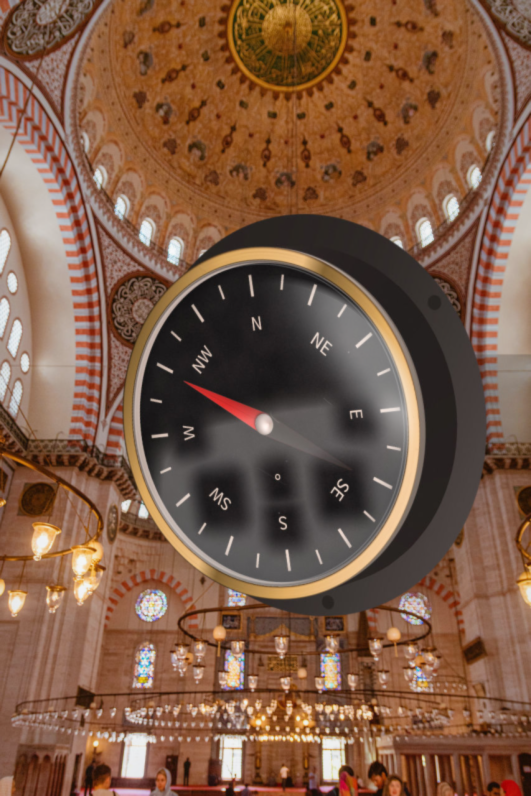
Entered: 300,°
